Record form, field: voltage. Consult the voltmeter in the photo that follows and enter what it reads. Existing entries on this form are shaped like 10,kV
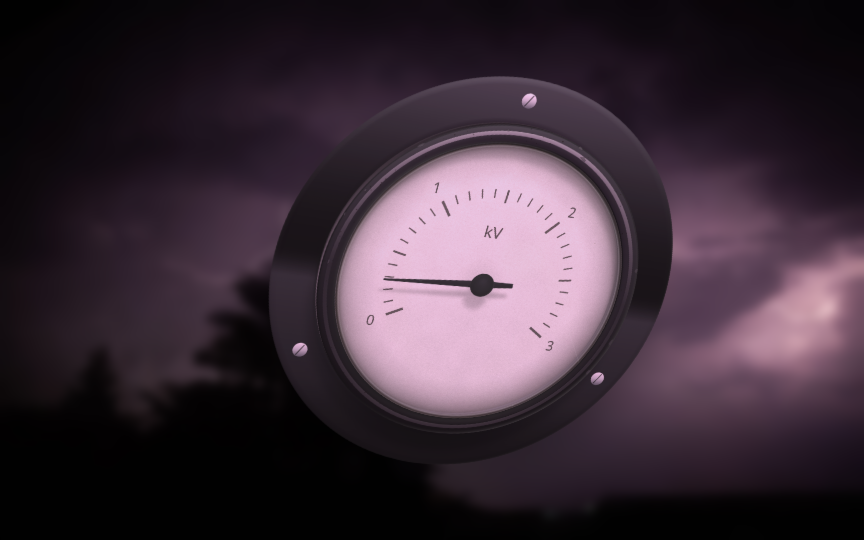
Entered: 0.3,kV
